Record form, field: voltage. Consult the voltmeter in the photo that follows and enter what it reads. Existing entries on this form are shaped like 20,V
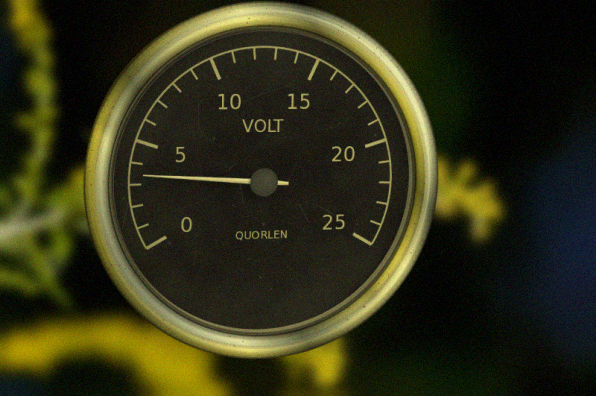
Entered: 3.5,V
